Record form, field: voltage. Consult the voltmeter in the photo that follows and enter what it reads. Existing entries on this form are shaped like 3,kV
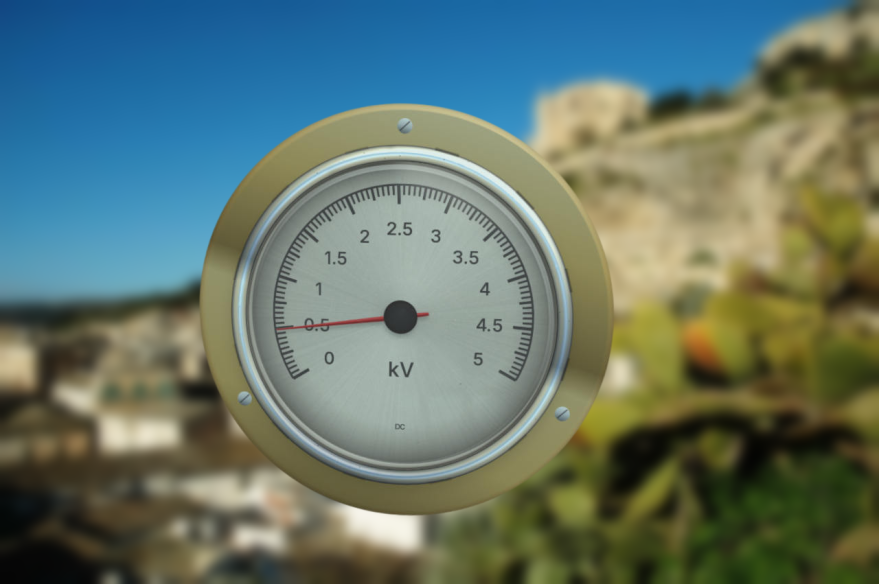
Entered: 0.5,kV
